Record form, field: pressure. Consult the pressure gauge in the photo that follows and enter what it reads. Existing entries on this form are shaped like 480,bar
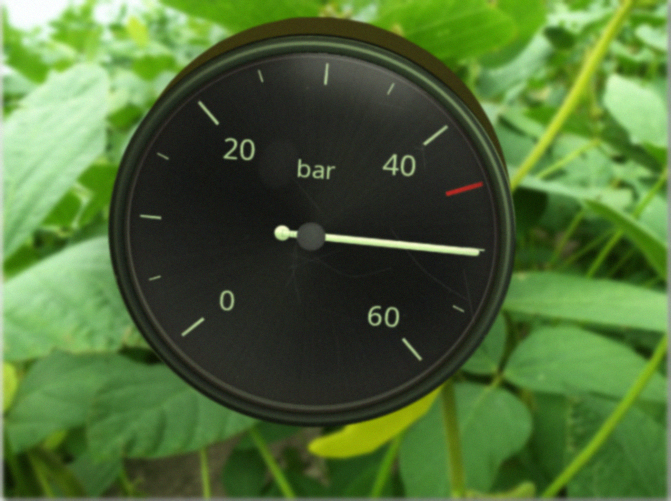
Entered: 50,bar
